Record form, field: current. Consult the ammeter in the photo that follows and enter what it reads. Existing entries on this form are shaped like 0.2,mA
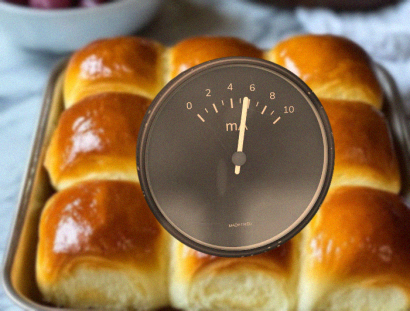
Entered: 5.5,mA
